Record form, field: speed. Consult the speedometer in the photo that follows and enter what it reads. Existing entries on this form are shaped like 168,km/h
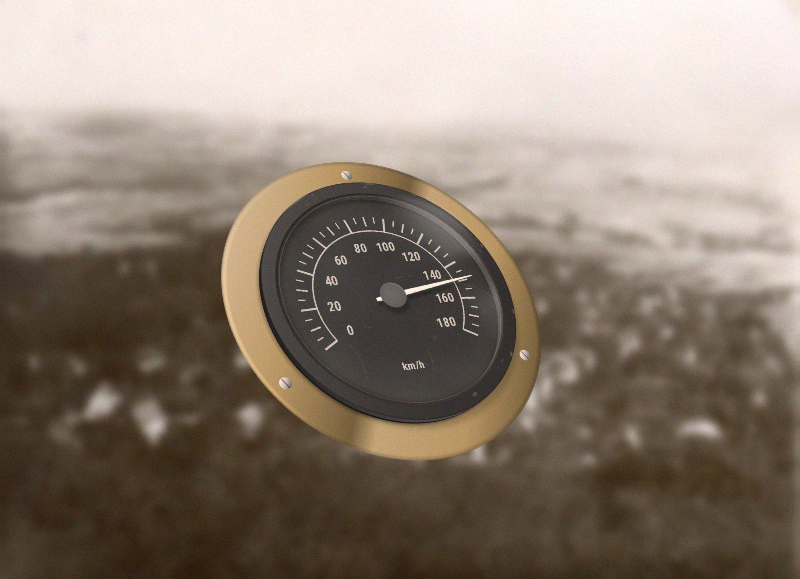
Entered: 150,km/h
